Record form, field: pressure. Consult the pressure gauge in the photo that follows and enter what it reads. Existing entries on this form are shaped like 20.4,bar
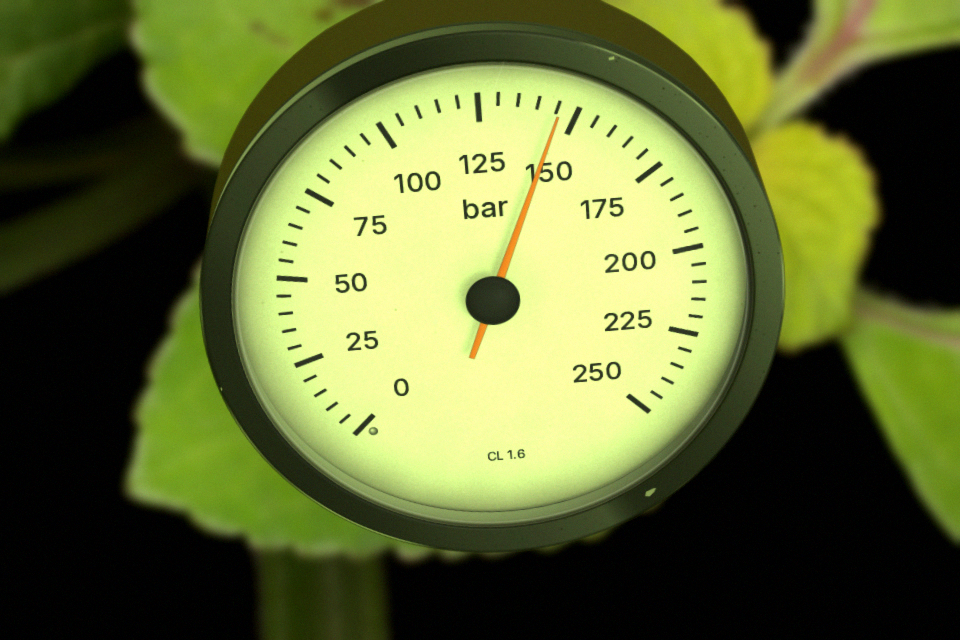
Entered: 145,bar
